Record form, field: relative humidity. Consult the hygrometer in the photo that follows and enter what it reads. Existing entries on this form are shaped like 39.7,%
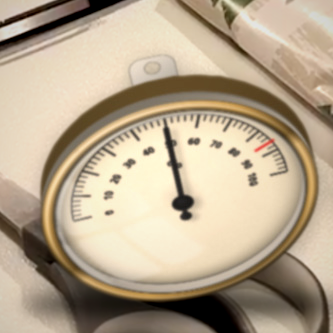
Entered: 50,%
